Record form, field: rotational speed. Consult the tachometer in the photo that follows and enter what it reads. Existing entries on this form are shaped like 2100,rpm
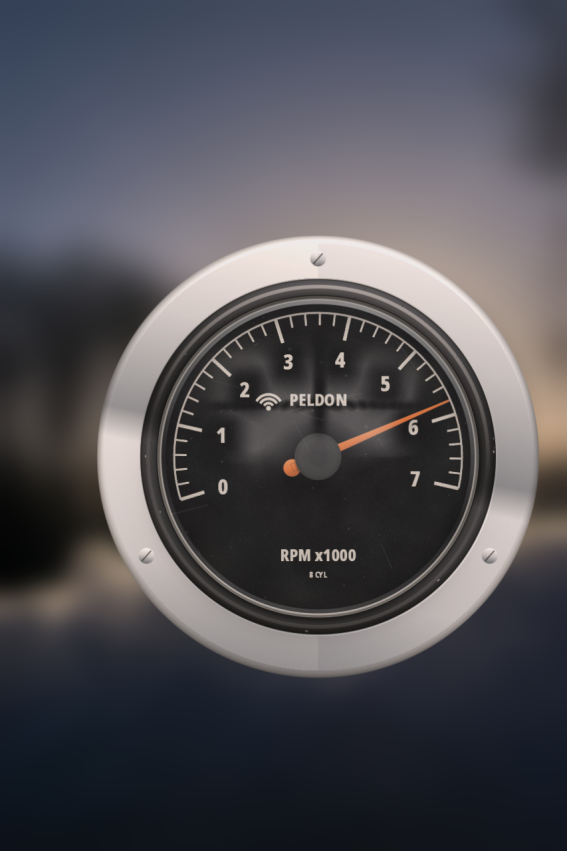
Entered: 5800,rpm
